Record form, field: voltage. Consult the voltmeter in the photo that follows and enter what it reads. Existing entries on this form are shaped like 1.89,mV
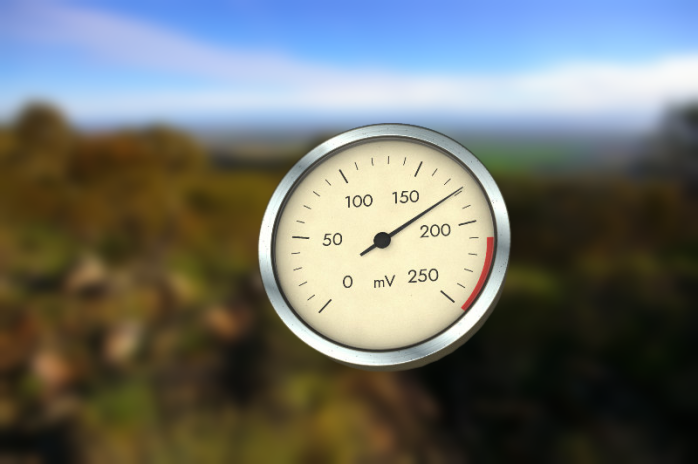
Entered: 180,mV
